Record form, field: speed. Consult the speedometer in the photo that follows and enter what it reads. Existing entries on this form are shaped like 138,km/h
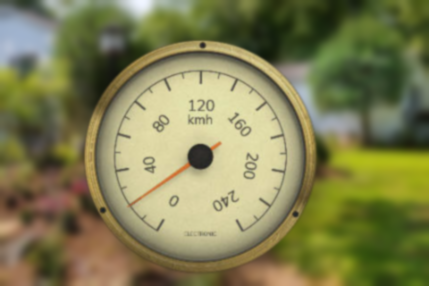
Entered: 20,km/h
